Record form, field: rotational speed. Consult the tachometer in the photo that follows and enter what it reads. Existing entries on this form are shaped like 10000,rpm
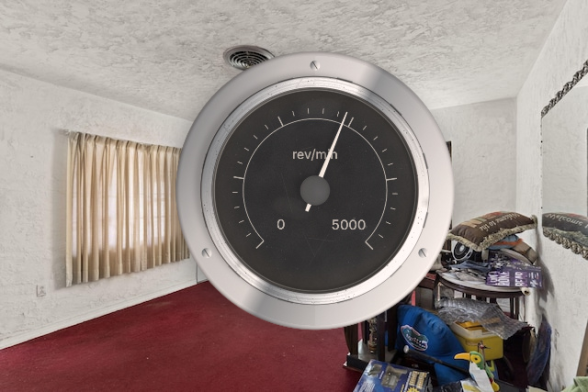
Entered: 2900,rpm
